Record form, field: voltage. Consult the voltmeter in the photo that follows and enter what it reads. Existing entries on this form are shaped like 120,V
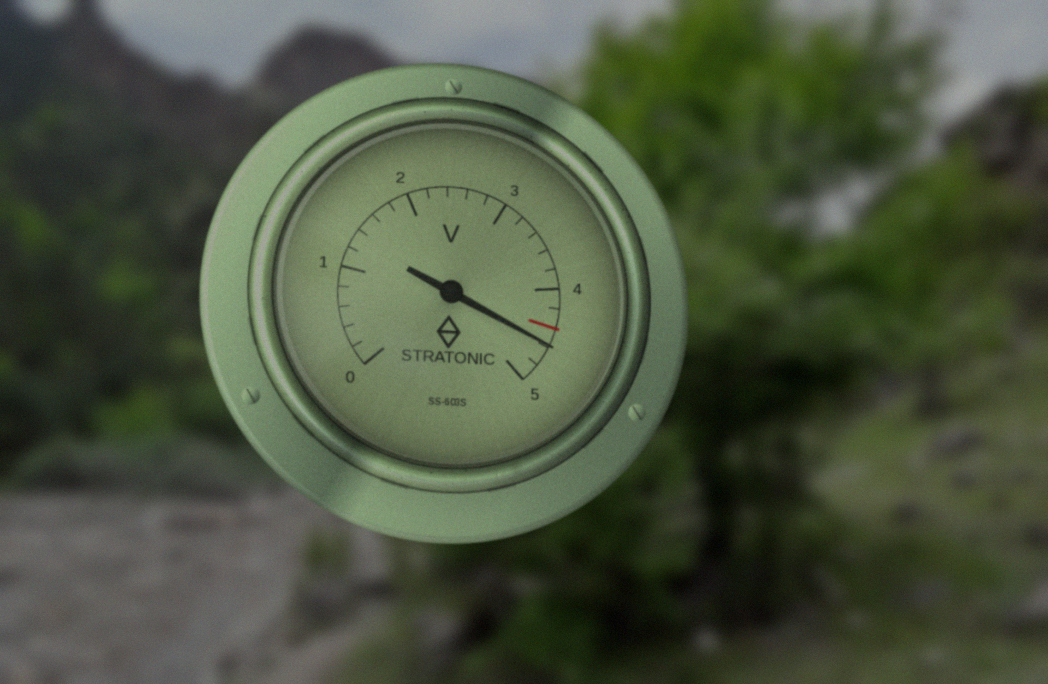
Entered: 4.6,V
